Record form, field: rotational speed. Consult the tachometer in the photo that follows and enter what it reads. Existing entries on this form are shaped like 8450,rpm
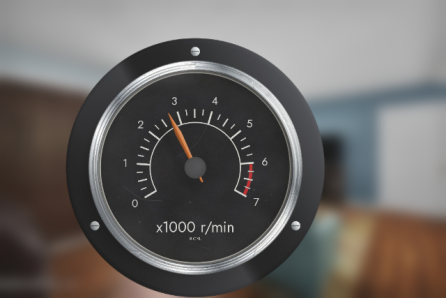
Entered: 2750,rpm
